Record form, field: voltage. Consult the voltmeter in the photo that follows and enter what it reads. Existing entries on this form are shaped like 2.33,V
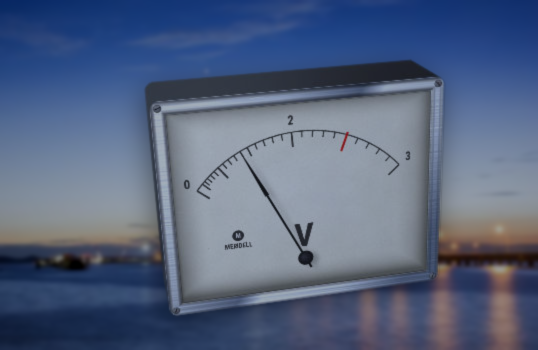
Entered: 1.4,V
